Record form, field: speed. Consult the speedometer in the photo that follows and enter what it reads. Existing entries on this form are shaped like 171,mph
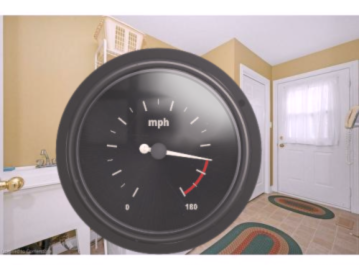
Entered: 150,mph
